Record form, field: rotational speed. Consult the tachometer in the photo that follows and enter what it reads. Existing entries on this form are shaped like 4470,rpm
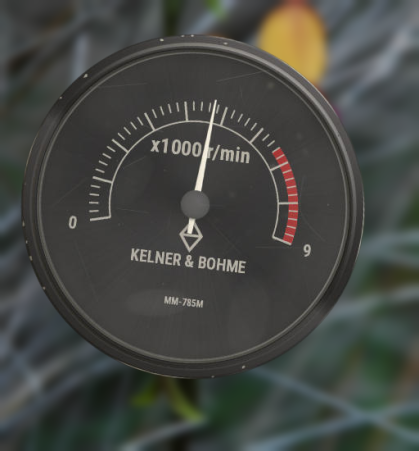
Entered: 4700,rpm
